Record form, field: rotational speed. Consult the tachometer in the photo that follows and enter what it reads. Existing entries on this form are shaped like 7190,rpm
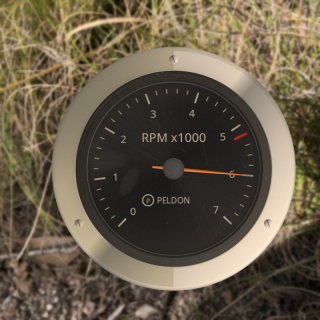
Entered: 6000,rpm
